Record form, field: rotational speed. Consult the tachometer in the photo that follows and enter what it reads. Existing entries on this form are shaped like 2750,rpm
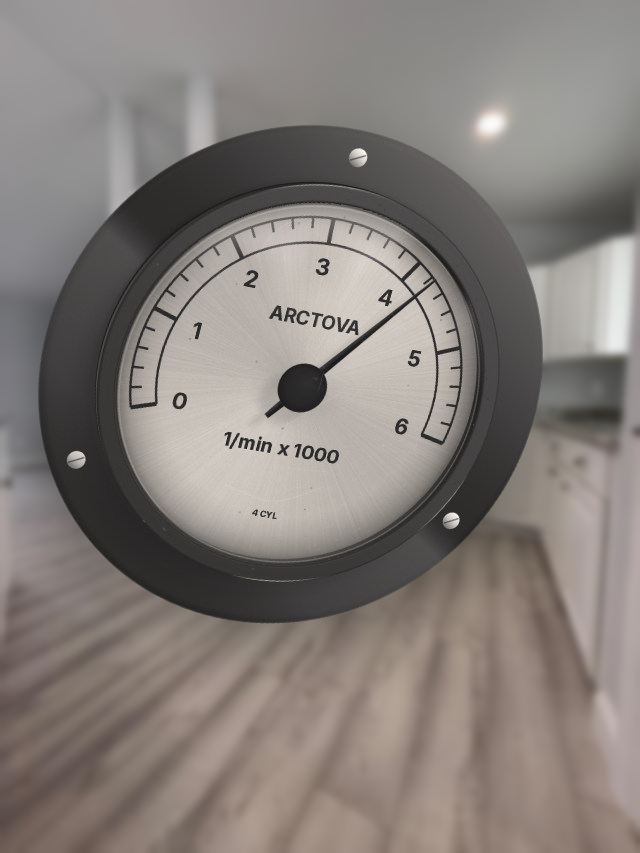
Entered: 4200,rpm
